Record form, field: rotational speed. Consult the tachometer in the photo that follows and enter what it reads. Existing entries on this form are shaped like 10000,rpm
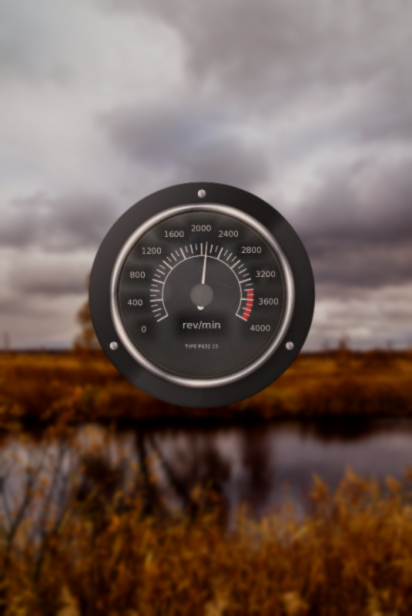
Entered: 2100,rpm
